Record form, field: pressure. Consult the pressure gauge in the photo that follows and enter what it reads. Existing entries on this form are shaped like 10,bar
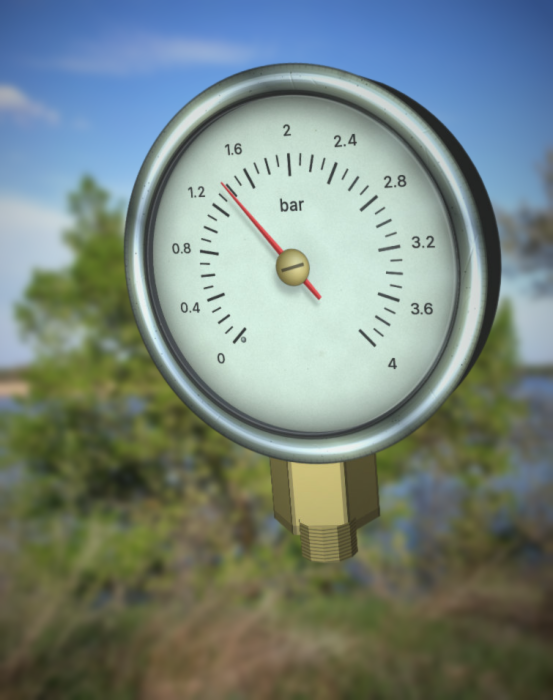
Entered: 1.4,bar
